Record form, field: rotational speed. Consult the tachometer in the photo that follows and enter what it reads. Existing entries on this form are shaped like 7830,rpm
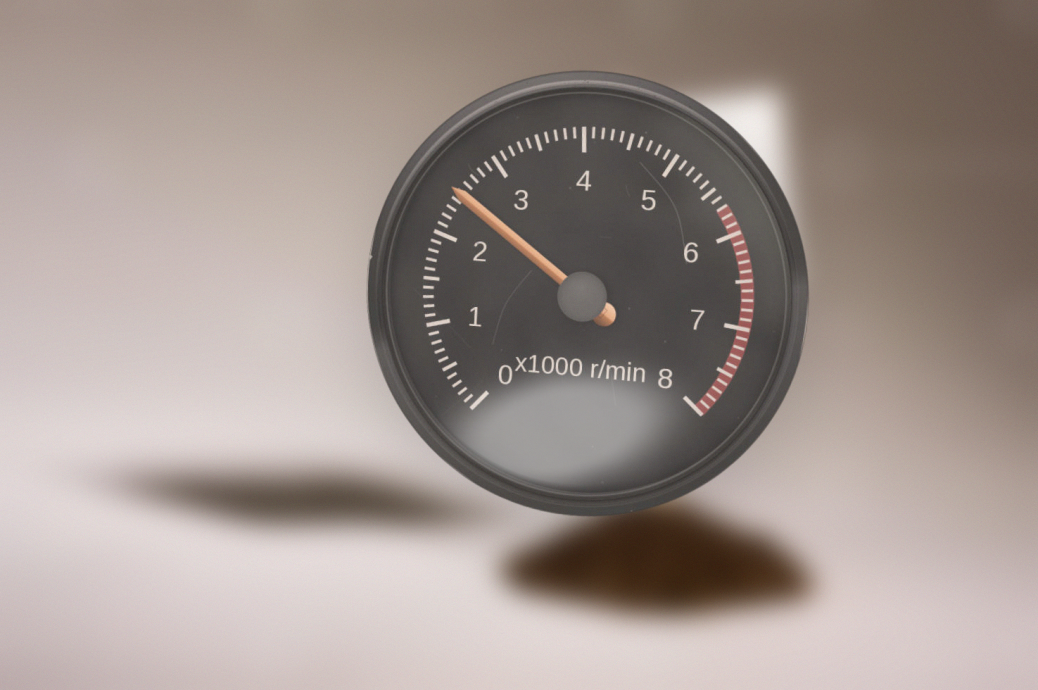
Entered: 2500,rpm
